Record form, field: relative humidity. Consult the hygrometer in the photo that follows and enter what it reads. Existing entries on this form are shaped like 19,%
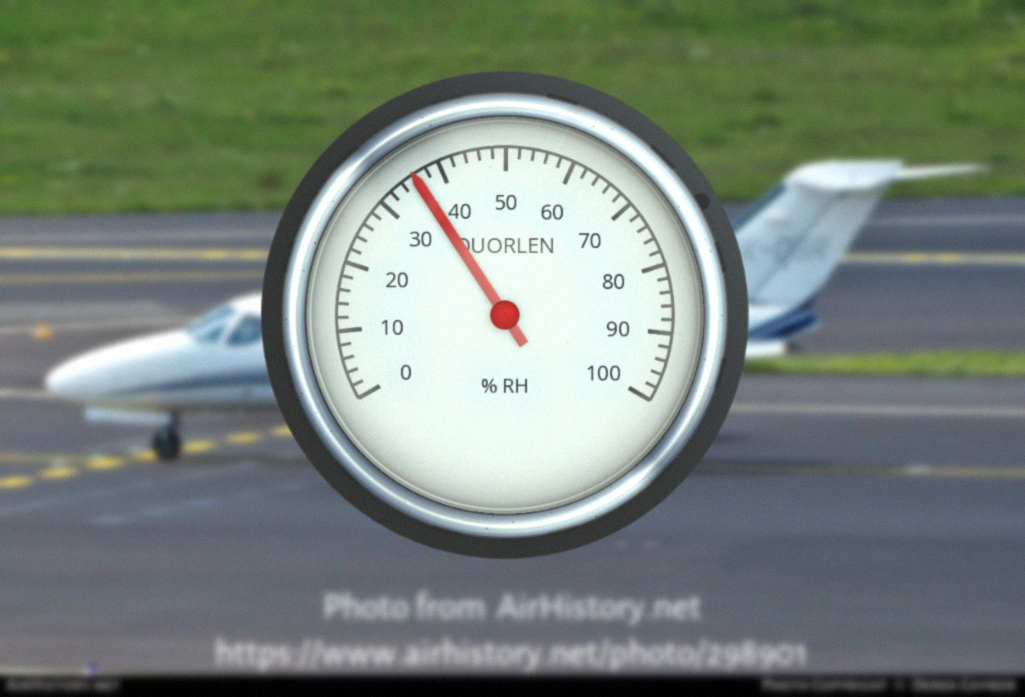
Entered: 36,%
